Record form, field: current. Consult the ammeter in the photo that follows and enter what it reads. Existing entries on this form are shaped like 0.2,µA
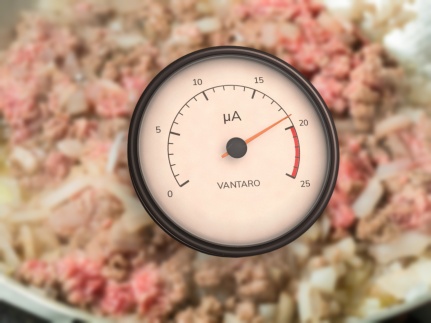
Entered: 19,µA
